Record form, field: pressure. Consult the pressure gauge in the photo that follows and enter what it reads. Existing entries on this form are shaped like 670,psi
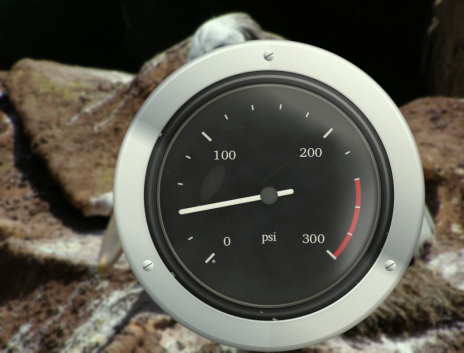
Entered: 40,psi
